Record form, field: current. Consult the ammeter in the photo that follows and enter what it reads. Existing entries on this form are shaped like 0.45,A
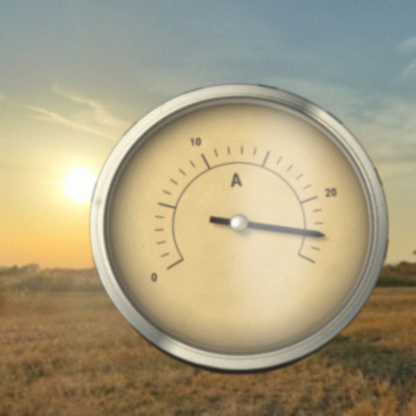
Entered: 23,A
